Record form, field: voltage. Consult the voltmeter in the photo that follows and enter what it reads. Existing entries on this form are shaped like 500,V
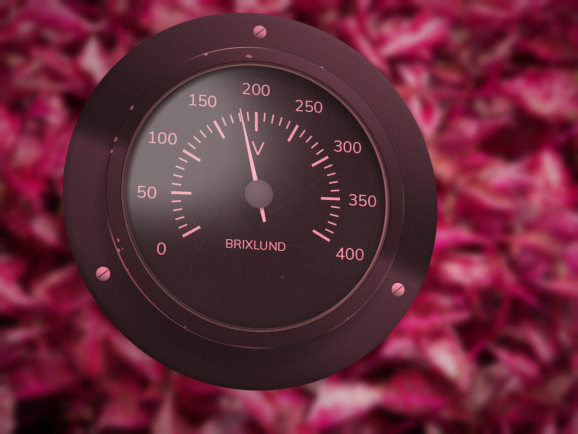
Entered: 180,V
